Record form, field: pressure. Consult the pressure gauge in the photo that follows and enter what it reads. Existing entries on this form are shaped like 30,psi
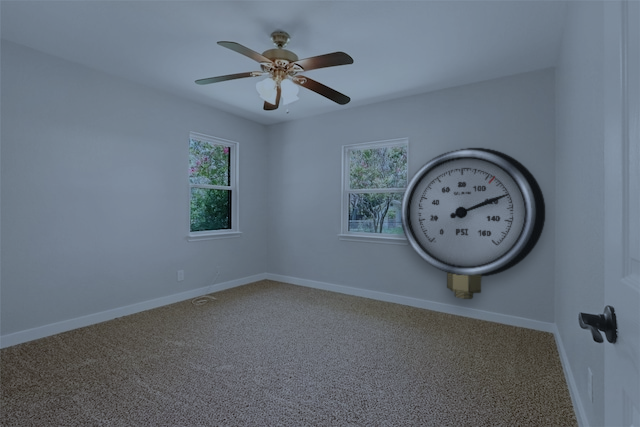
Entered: 120,psi
